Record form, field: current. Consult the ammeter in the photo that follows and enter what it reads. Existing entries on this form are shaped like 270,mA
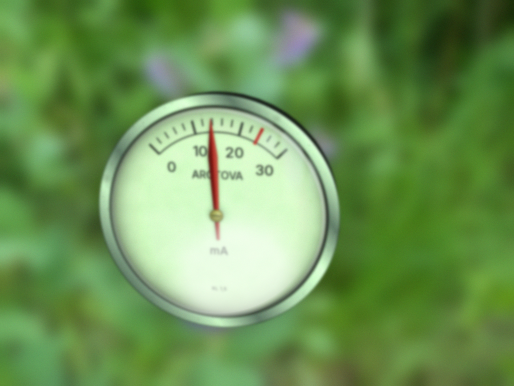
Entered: 14,mA
